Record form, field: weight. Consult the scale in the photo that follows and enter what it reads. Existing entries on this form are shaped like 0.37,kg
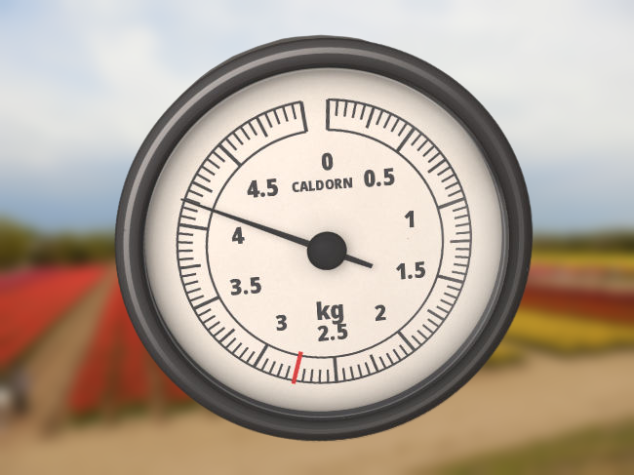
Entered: 4.15,kg
